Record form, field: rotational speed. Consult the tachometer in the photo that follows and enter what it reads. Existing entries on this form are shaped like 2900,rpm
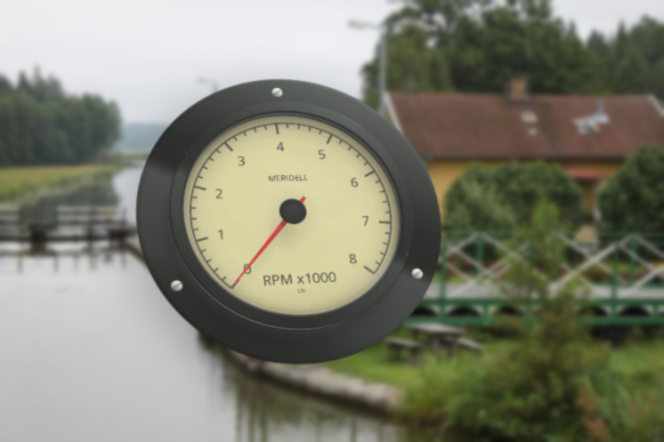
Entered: 0,rpm
